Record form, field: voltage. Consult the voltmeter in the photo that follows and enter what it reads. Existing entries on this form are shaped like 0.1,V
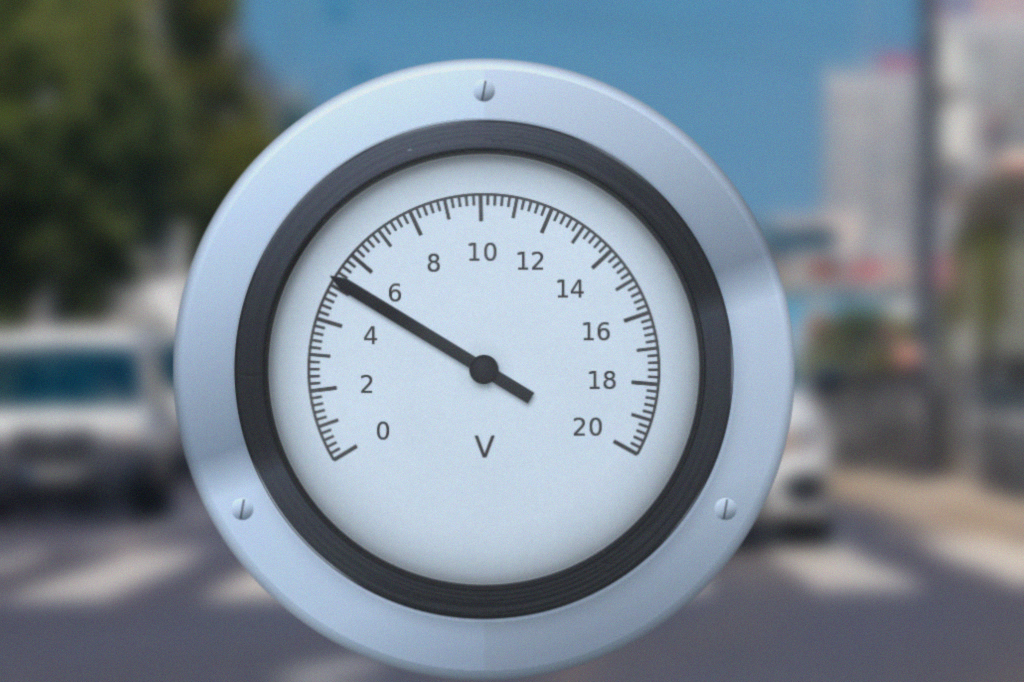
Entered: 5.2,V
